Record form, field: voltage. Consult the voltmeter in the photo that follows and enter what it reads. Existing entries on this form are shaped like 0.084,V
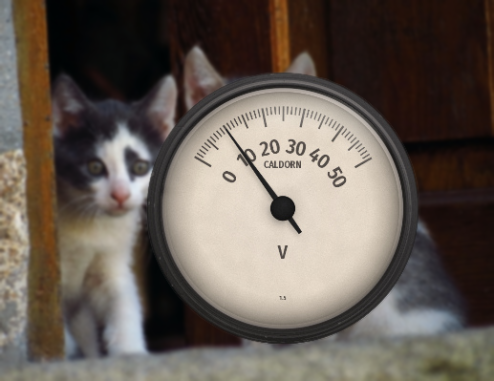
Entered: 10,V
